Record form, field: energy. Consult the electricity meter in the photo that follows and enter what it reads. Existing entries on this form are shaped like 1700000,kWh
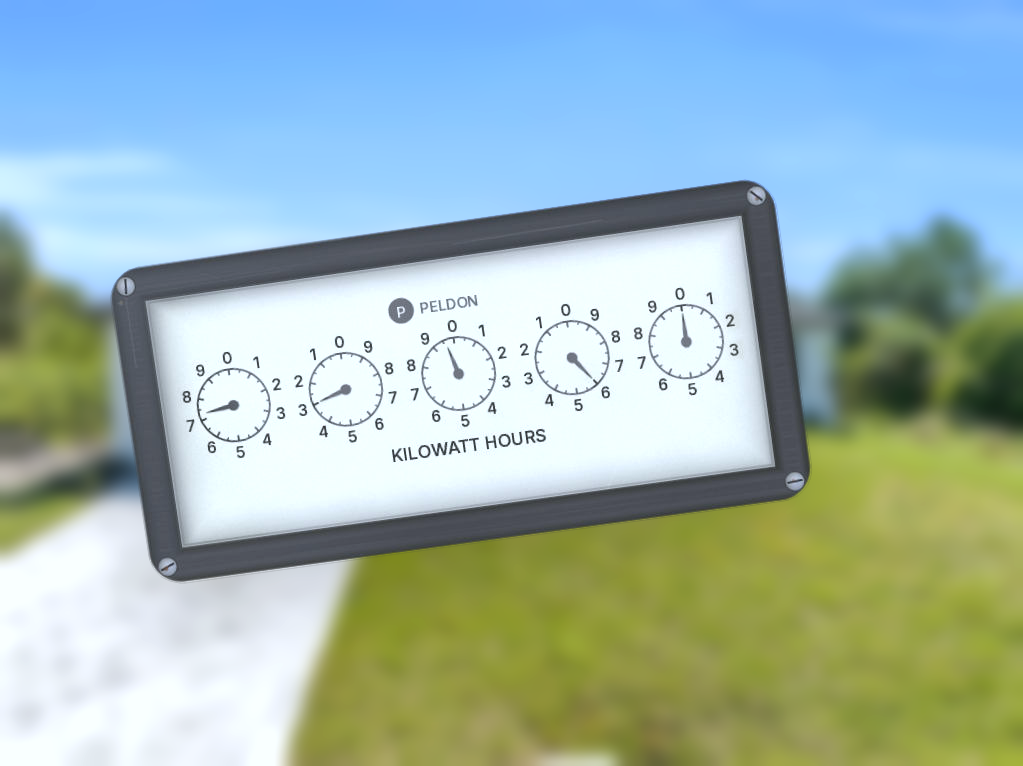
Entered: 72960,kWh
